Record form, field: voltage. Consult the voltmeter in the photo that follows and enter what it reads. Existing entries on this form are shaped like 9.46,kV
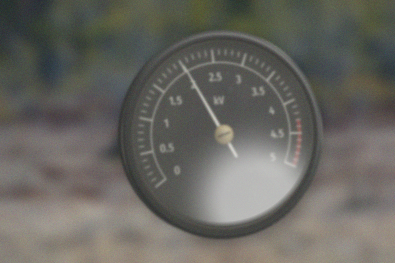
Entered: 2,kV
